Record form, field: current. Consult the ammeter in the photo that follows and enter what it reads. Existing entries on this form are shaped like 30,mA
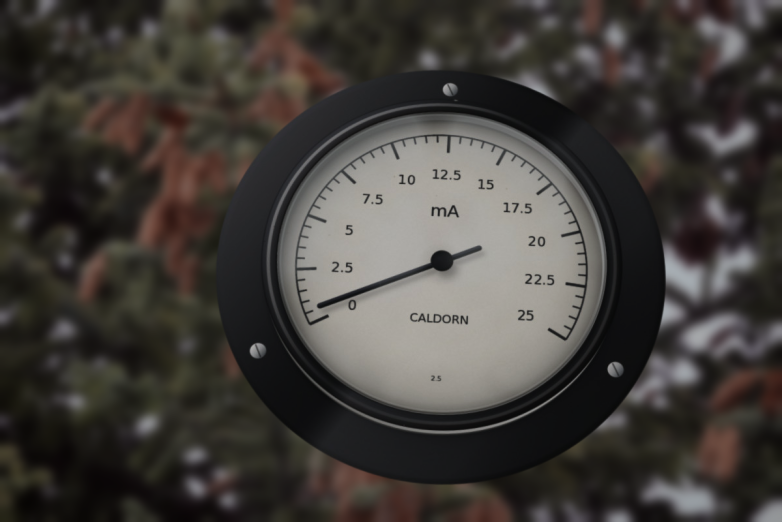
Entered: 0.5,mA
